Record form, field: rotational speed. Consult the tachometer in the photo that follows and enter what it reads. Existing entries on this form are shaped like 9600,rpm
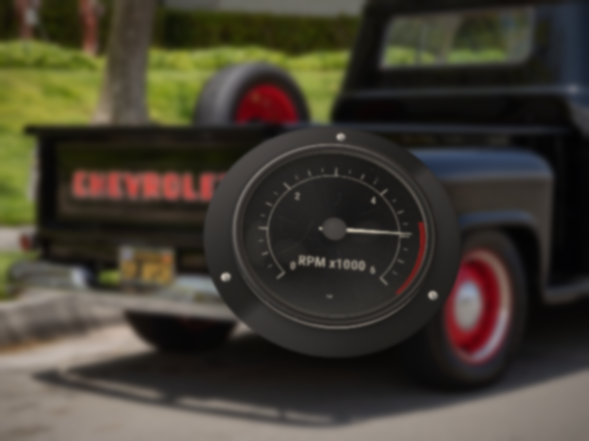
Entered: 5000,rpm
